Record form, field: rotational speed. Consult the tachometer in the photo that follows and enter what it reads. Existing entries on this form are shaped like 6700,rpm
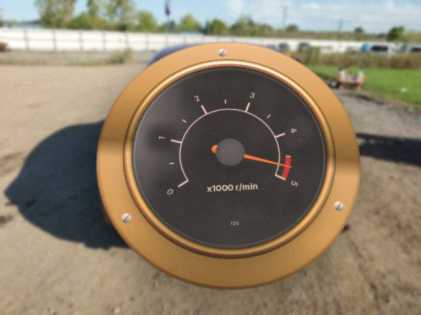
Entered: 4750,rpm
